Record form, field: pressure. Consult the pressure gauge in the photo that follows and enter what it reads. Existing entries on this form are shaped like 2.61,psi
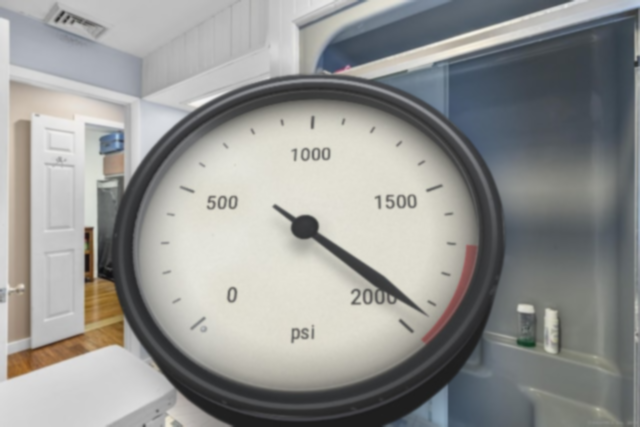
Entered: 1950,psi
